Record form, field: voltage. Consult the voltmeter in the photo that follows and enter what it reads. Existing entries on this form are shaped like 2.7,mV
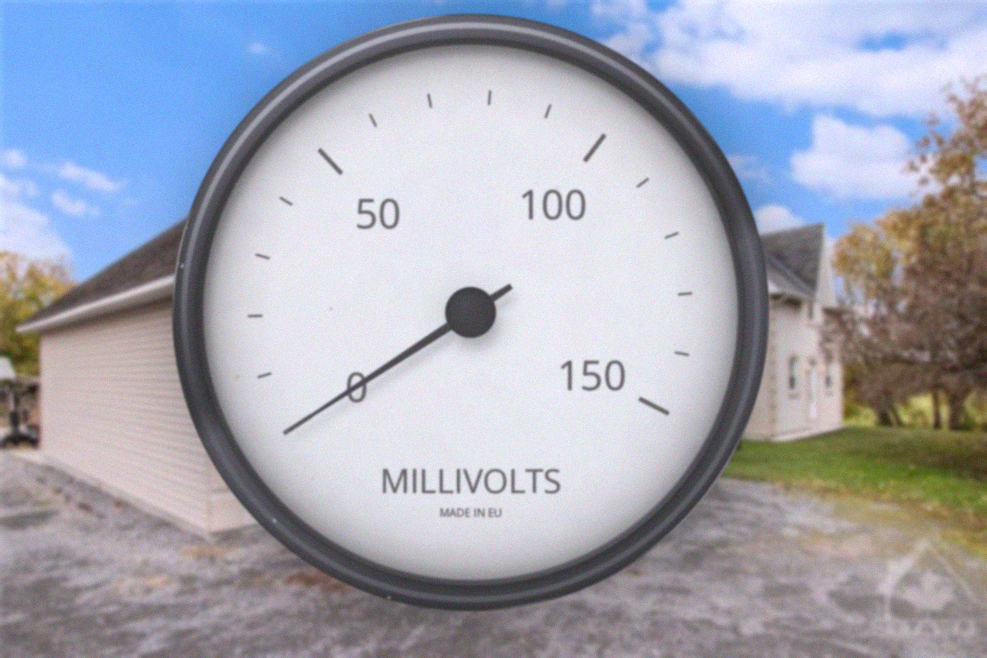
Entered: 0,mV
